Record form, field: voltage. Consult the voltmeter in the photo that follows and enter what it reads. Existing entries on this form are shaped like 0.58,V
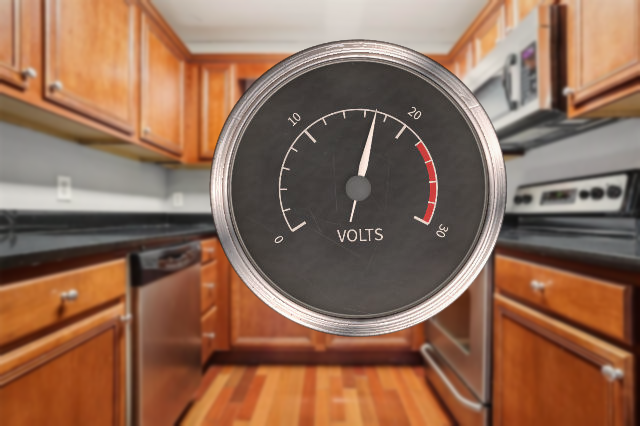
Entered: 17,V
